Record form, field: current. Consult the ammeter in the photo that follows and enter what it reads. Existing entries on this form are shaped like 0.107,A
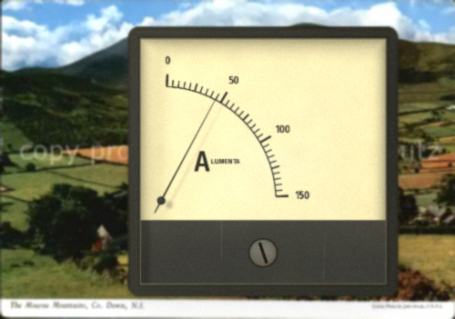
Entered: 45,A
